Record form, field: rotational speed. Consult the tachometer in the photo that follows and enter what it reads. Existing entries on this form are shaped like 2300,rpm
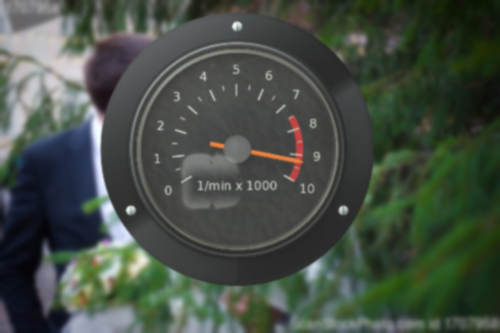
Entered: 9250,rpm
